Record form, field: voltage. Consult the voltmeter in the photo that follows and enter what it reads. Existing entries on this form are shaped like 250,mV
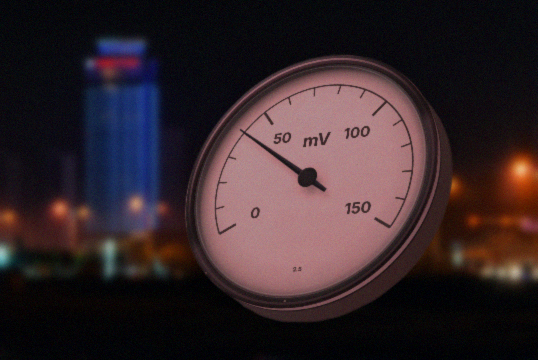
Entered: 40,mV
